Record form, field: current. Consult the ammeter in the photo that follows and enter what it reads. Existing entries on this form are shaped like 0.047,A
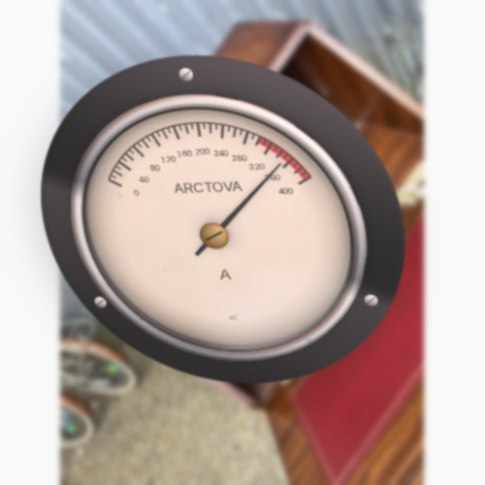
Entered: 350,A
